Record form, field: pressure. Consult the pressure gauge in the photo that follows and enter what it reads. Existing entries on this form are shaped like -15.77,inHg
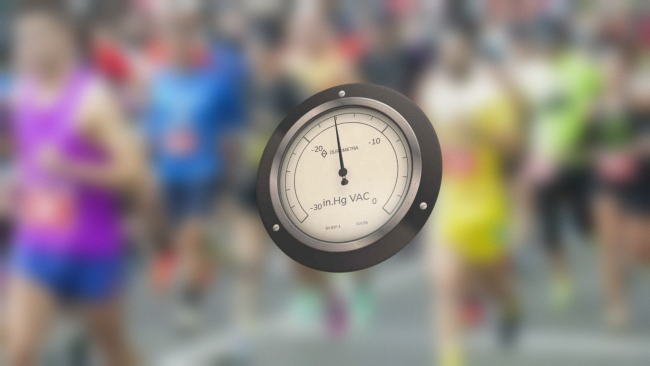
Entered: -16,inHg
